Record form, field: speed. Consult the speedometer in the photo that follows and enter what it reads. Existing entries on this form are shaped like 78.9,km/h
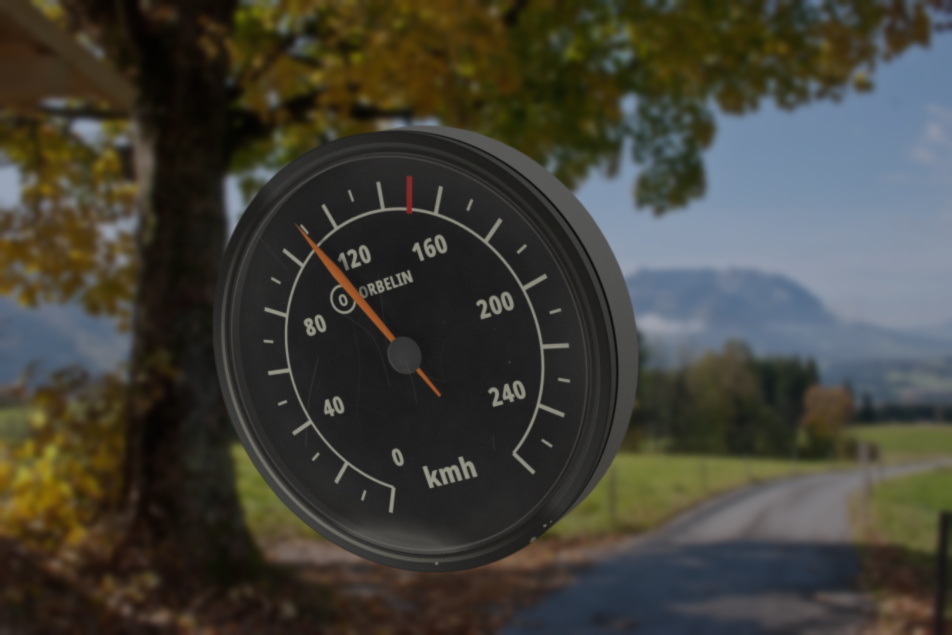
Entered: 110,km/h
